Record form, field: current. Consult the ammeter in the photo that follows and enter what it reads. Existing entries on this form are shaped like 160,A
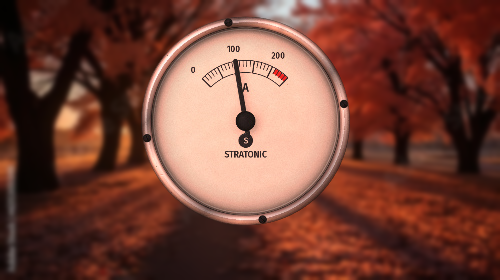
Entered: 100,A
